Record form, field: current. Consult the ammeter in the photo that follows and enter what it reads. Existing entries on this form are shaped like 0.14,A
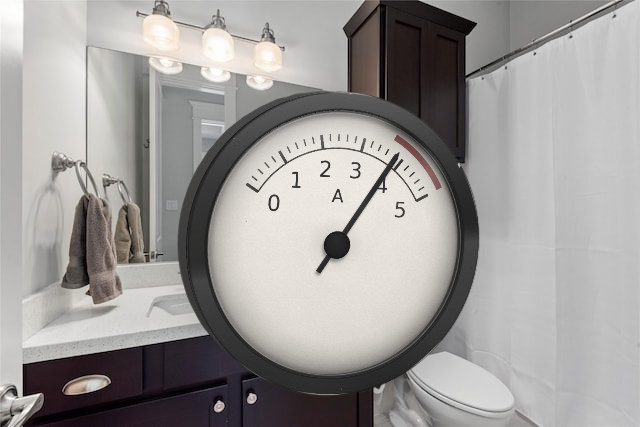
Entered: 3.8,A
